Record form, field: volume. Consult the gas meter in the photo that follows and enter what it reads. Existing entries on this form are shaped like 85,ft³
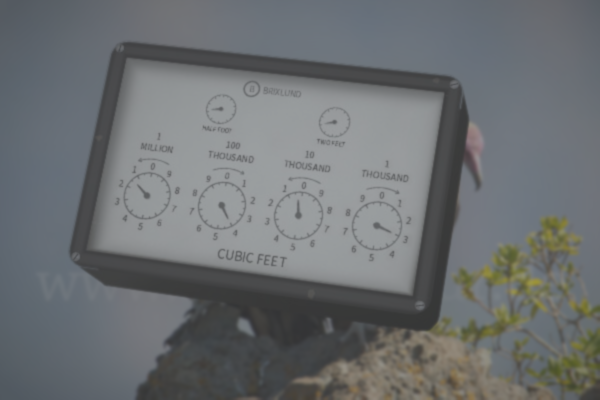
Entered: 140300,ft³
